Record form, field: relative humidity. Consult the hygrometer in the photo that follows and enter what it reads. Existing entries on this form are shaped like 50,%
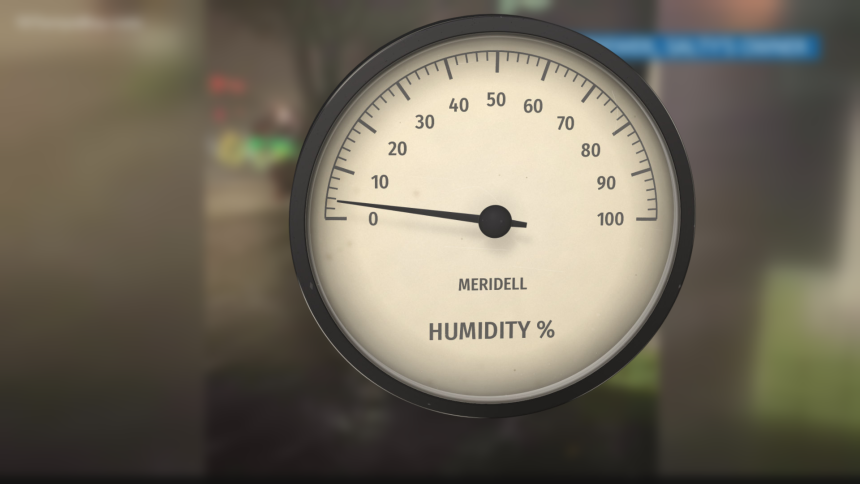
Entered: 4,%
